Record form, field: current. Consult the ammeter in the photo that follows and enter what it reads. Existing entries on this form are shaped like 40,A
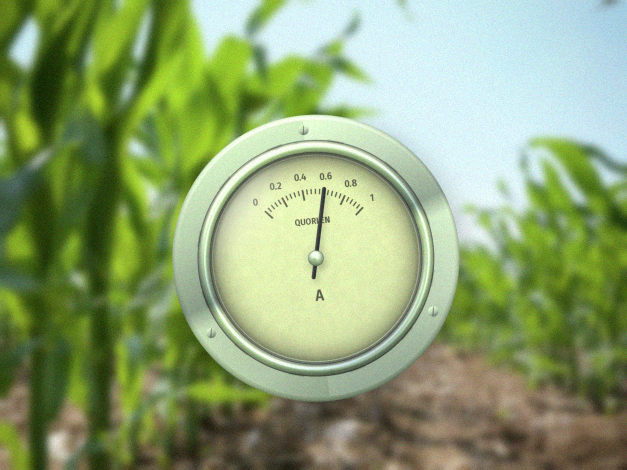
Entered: 0.6,A
